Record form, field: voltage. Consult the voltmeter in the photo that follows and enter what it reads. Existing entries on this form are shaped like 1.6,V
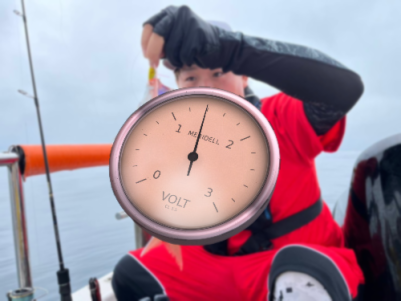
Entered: 1.4,V
